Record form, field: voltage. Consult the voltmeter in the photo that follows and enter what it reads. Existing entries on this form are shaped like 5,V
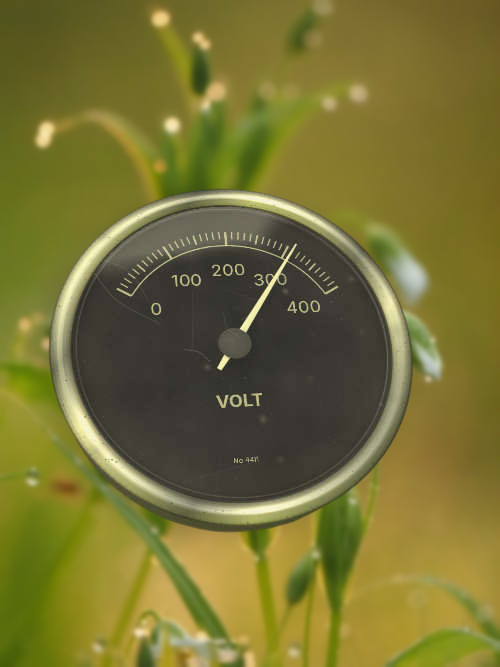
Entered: 310,V
